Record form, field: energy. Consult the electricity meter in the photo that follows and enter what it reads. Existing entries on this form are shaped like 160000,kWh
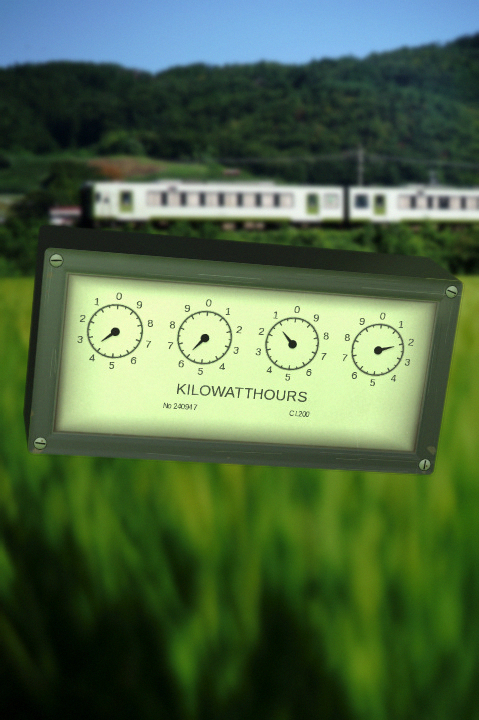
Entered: 3612,kWh
